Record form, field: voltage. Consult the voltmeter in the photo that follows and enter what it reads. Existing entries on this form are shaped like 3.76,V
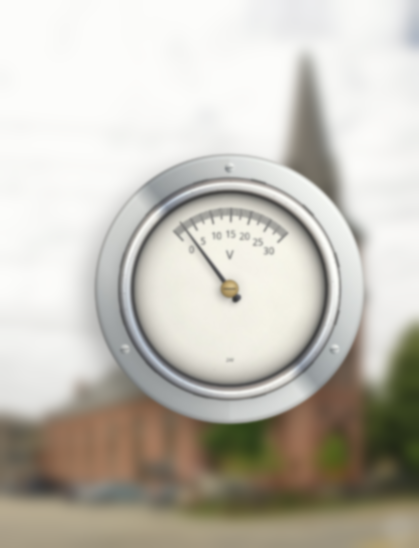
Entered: 2.5,V
